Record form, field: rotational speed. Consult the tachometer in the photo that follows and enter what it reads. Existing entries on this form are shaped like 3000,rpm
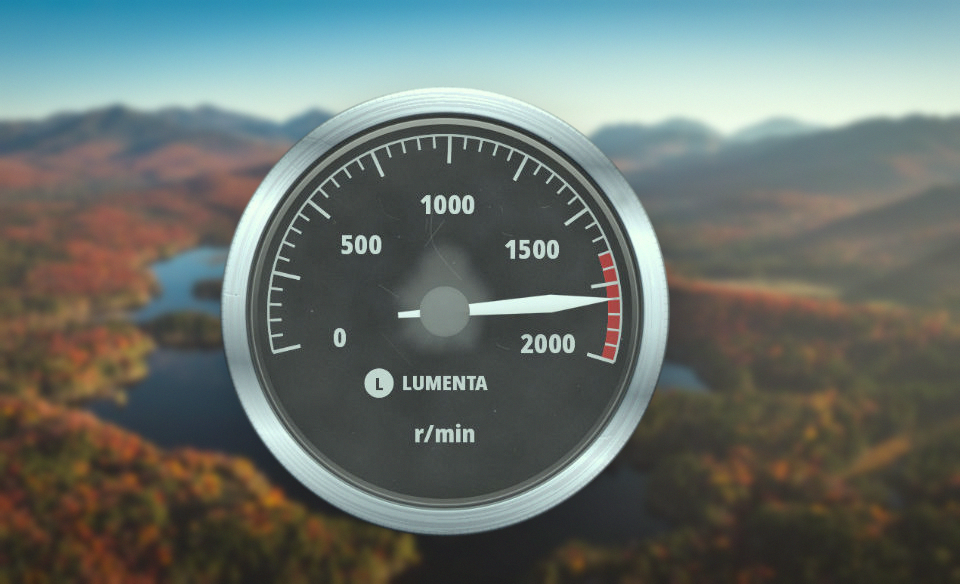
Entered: 1800,rpm
